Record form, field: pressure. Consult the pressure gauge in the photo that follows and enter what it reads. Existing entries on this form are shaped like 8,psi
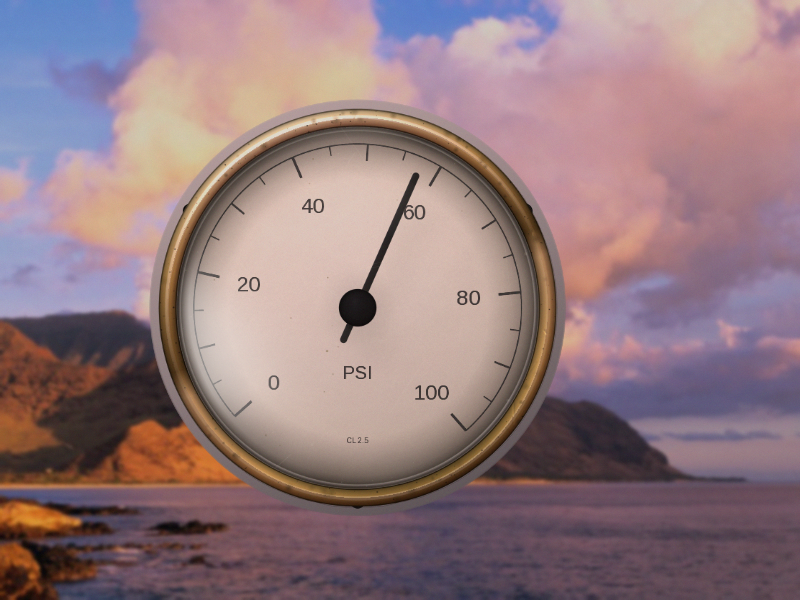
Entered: 57.5,psi
